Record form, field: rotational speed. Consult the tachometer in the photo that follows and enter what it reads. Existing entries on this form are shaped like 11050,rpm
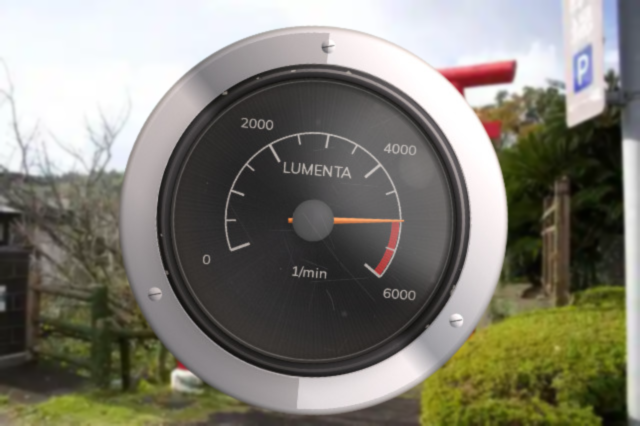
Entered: 5000,rpm
